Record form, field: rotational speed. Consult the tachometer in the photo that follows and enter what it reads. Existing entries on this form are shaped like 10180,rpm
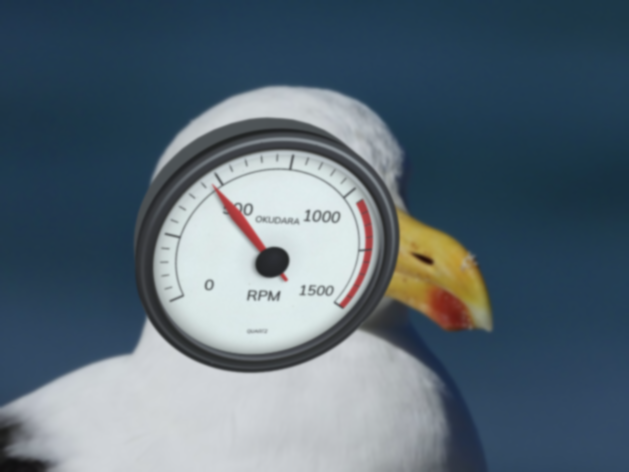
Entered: 475,rpm
